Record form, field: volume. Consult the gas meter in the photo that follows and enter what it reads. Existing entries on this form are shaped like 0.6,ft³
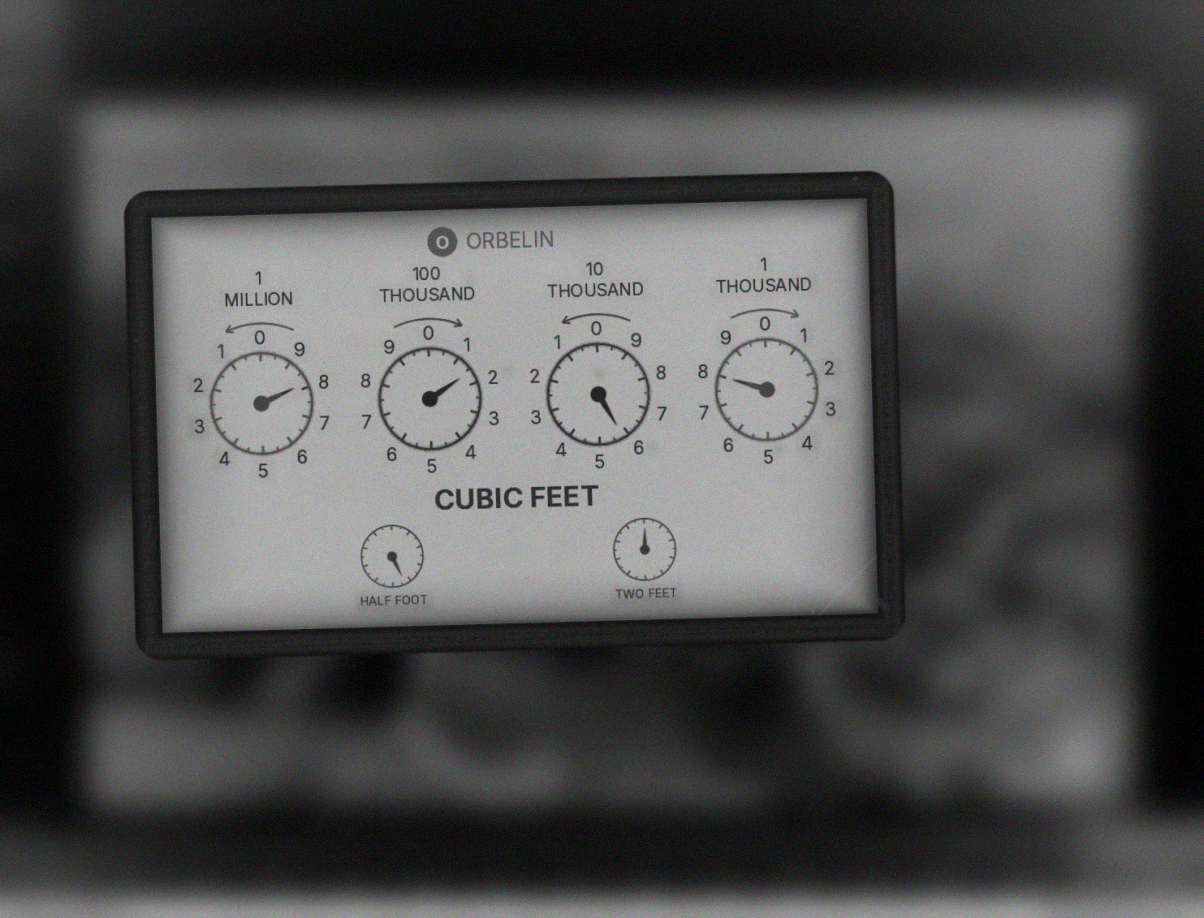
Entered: 815800,ft³
